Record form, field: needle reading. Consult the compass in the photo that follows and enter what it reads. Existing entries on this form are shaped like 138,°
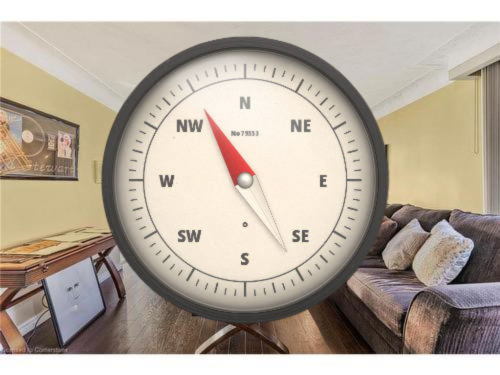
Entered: 330,°
